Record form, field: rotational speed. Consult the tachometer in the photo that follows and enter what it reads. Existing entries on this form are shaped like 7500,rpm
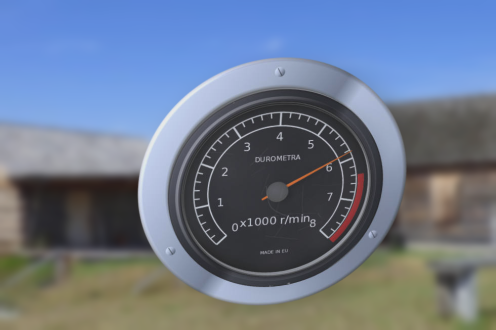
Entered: 5800,rpm
